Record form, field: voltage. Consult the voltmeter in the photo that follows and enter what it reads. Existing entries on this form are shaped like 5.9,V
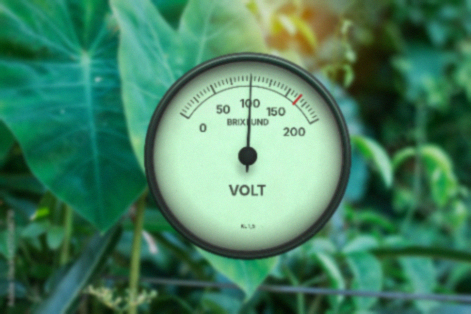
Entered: 100,V
